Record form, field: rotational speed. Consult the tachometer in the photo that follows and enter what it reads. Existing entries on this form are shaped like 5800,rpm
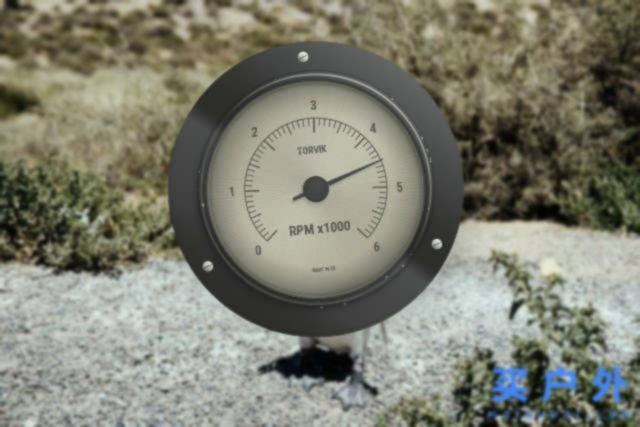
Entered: 4500,rpm
